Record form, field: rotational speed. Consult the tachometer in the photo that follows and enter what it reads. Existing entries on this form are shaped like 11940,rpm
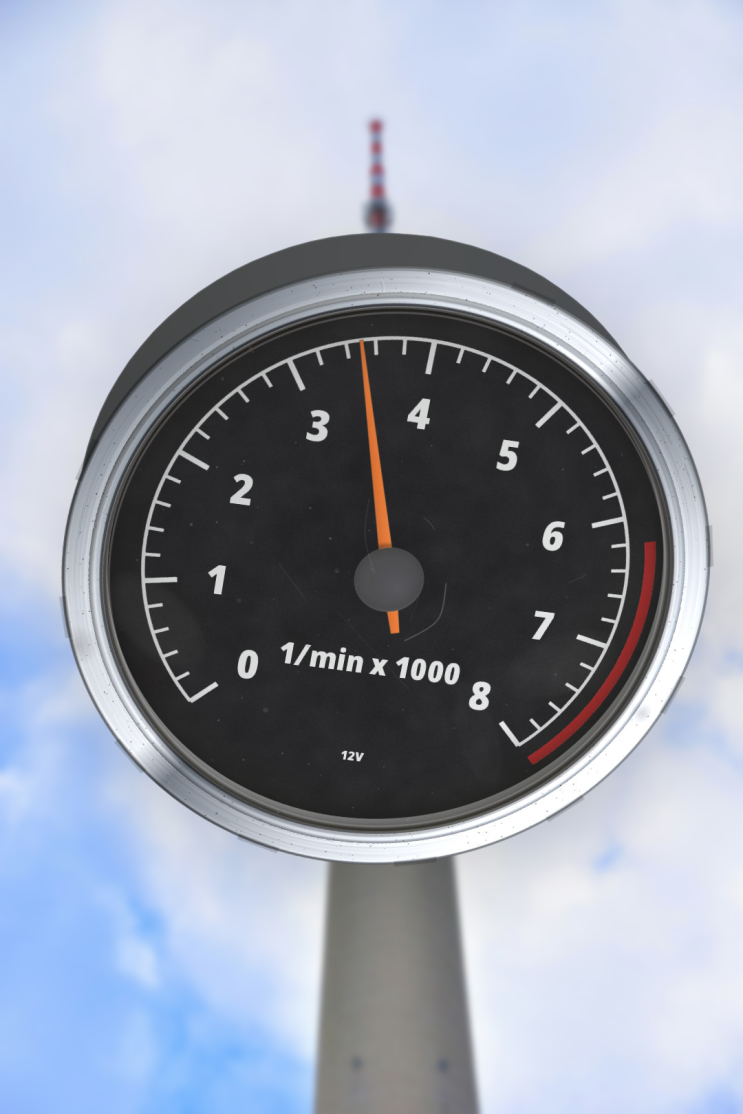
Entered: 3500,rpm
